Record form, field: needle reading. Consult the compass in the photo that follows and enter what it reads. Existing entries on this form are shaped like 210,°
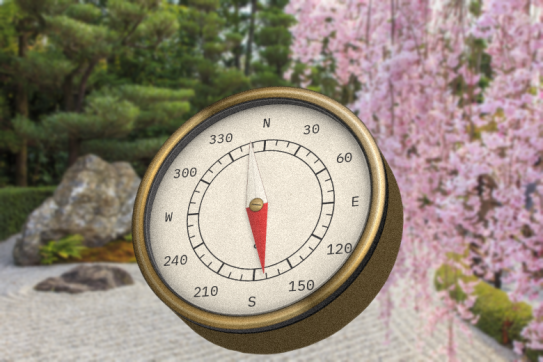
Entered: 170,°
